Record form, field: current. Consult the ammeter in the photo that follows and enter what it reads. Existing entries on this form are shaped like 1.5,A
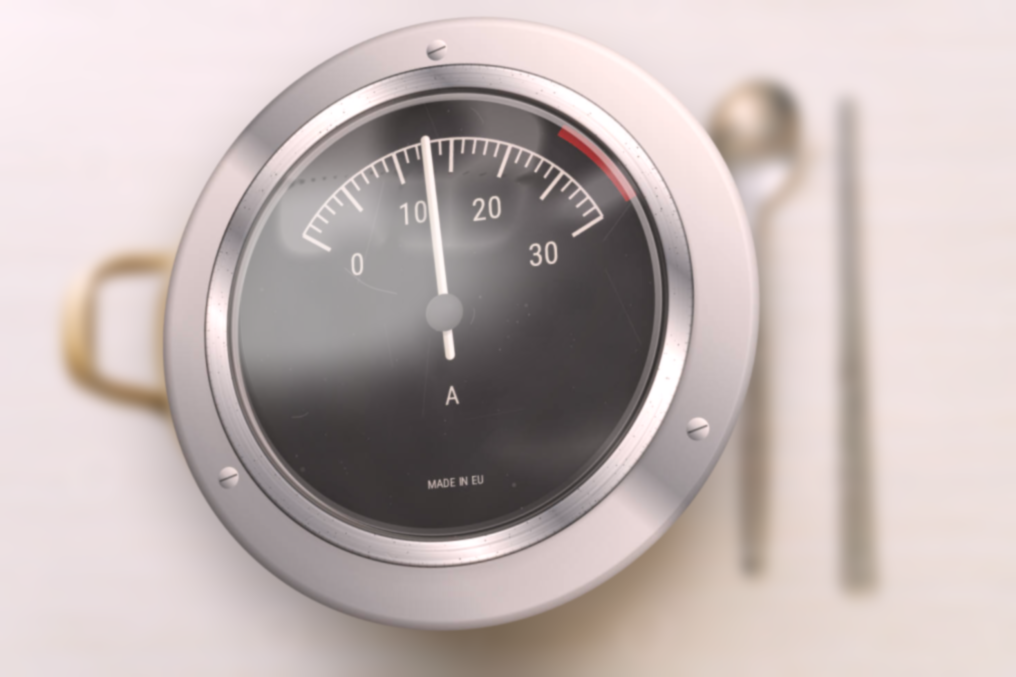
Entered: 13,A
